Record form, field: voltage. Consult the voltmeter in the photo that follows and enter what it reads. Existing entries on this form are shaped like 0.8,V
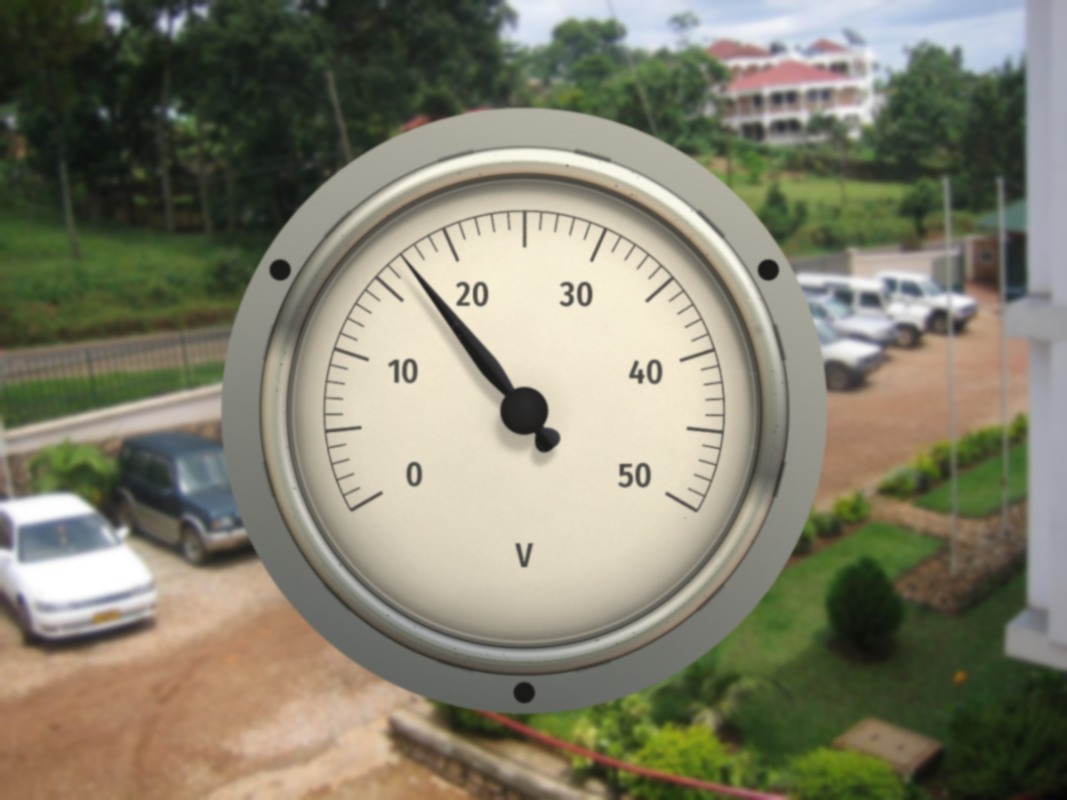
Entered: 17,V
